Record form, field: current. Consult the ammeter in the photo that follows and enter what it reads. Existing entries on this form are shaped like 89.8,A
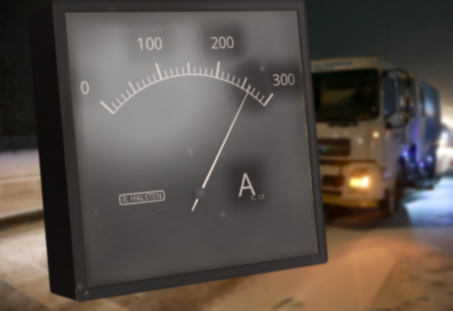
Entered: 260,A
